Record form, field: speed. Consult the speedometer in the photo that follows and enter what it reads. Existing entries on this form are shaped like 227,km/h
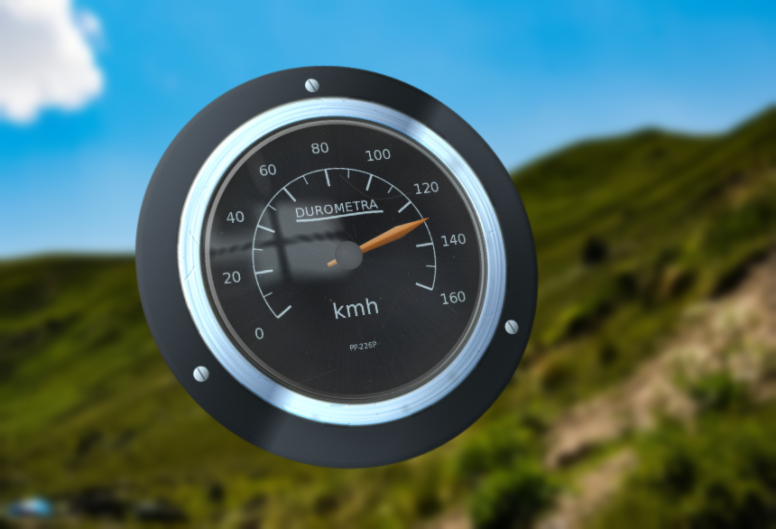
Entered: 130,km/h
